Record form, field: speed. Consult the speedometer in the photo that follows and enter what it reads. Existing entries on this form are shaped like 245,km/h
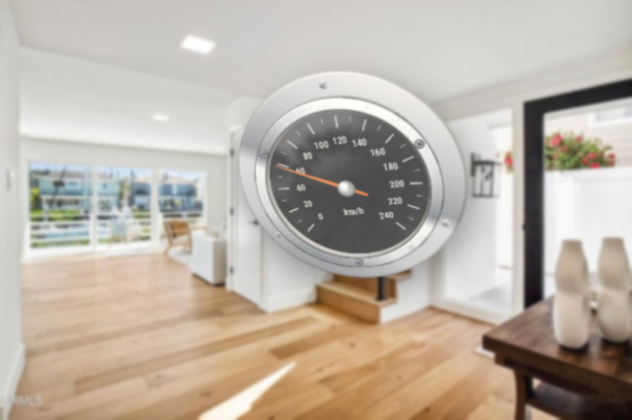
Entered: 60,km/h
